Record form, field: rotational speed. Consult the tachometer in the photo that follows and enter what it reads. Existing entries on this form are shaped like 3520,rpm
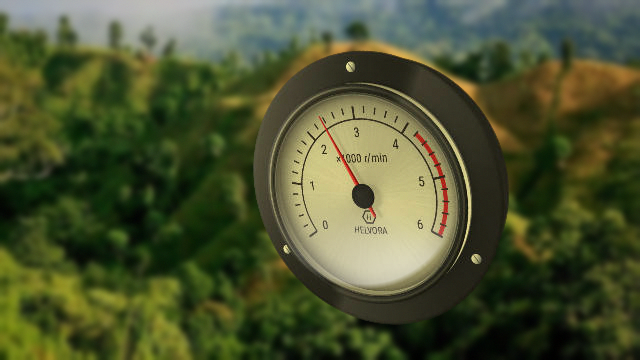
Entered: 2400,rpm
